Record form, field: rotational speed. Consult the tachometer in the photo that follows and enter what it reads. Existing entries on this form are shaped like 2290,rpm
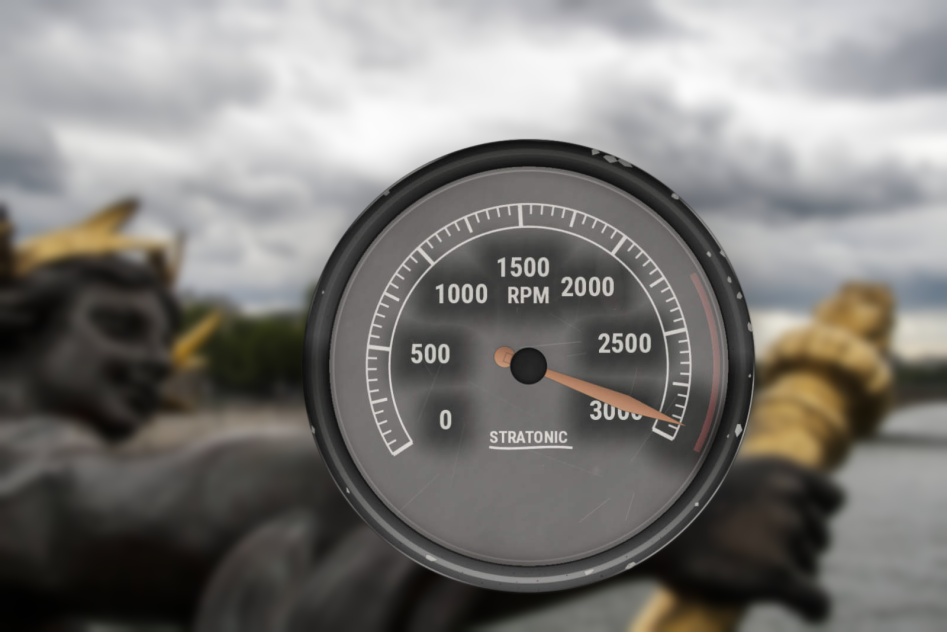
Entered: 2925,rpm
